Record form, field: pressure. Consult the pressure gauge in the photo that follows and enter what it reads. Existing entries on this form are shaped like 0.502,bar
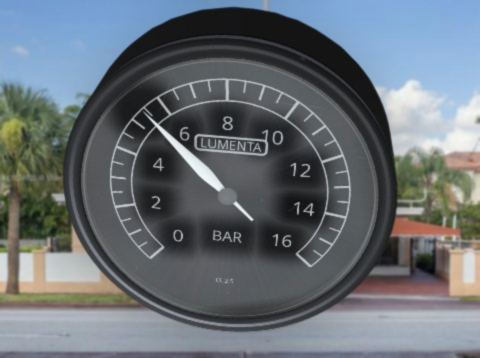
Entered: 5.5,bar
